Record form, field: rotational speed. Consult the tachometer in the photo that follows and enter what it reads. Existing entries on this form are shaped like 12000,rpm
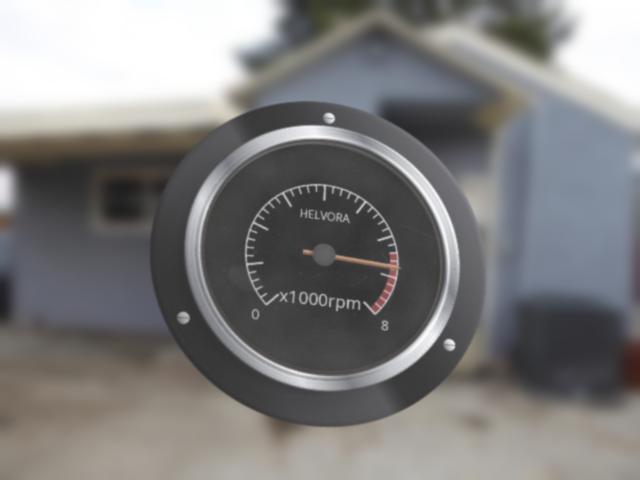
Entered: 6800,rpm
